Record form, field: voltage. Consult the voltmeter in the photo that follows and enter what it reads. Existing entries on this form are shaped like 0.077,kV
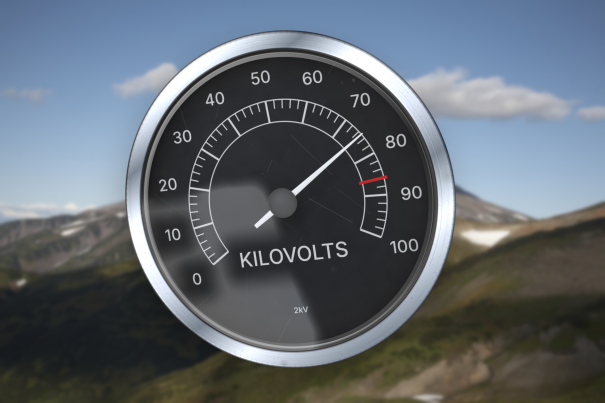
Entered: 75,kV
